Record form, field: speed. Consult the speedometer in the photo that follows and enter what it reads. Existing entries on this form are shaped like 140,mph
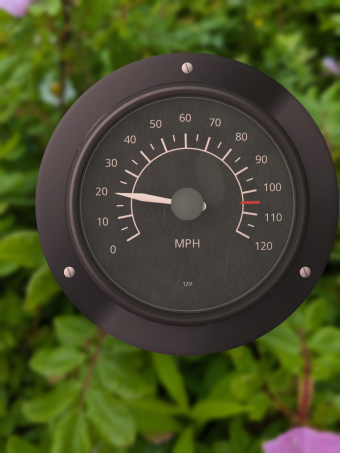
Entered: 20,mph
